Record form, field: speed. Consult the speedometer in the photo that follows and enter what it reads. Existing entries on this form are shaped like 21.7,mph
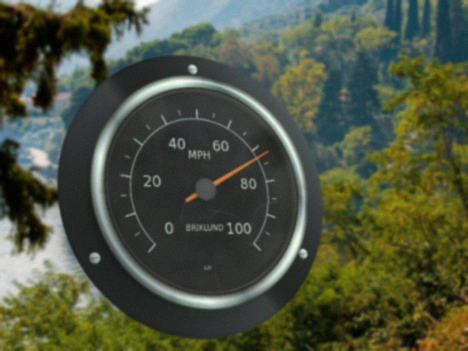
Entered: 72.5,mph
